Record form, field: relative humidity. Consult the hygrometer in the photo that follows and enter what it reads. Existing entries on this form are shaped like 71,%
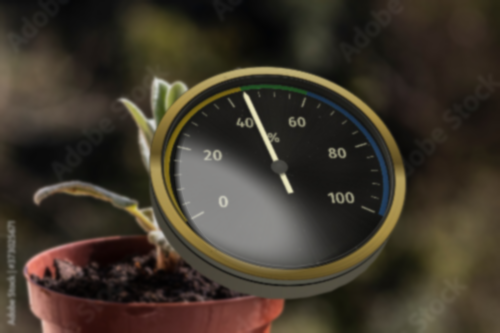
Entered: 44,%
